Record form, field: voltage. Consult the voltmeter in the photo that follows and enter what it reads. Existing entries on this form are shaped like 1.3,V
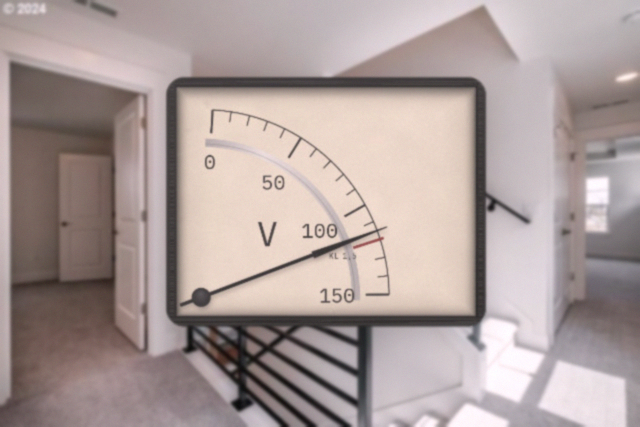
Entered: 115,V
